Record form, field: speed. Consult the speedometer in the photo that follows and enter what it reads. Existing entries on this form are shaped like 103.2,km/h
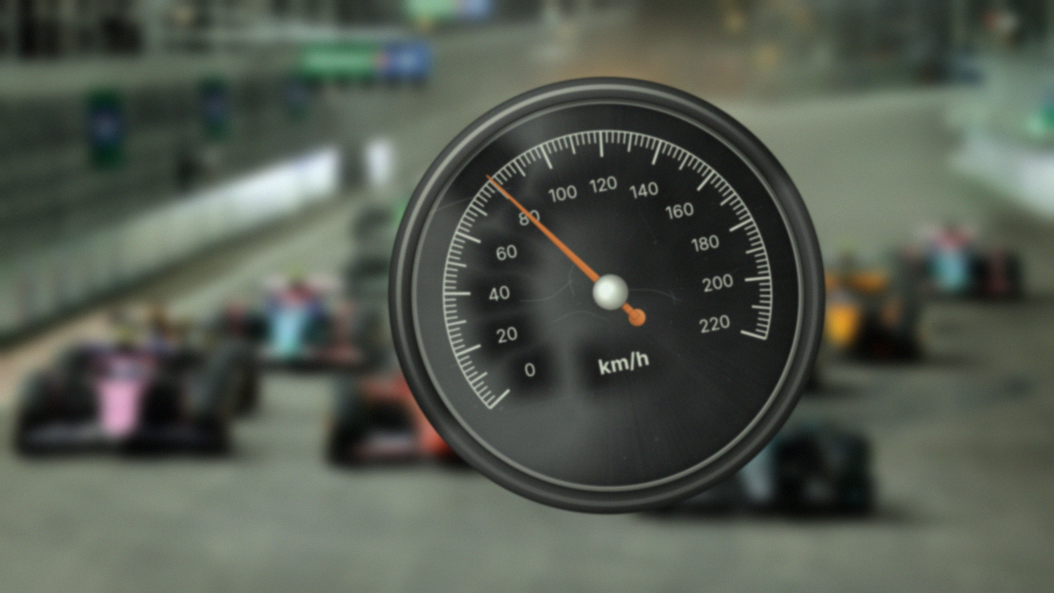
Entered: 80,km/h
